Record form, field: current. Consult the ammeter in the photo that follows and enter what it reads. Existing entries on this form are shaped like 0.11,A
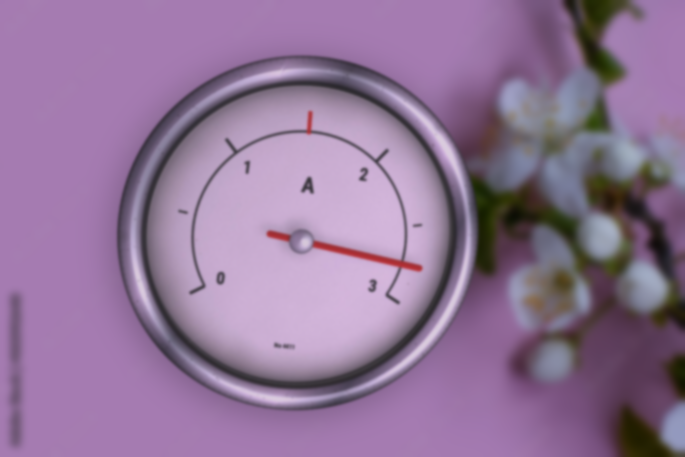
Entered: 2.75,A
